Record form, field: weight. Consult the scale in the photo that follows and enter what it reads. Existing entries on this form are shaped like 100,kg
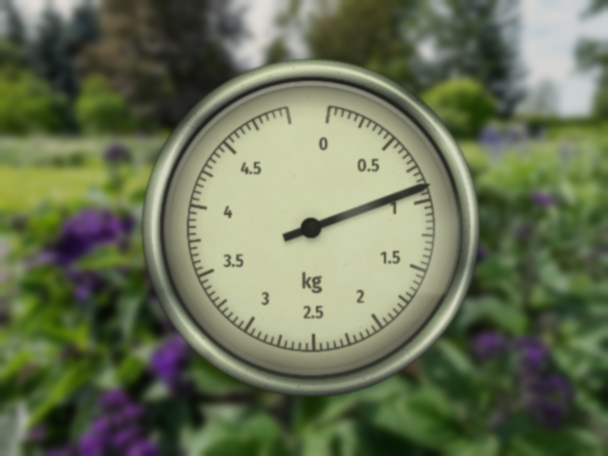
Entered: 0.9,kg
